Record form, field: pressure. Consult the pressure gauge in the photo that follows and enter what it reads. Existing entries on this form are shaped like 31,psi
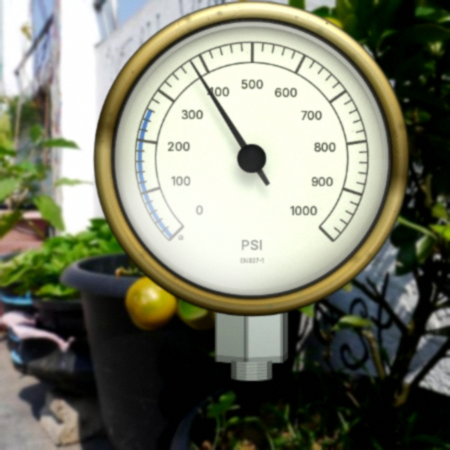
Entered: 380,psi
